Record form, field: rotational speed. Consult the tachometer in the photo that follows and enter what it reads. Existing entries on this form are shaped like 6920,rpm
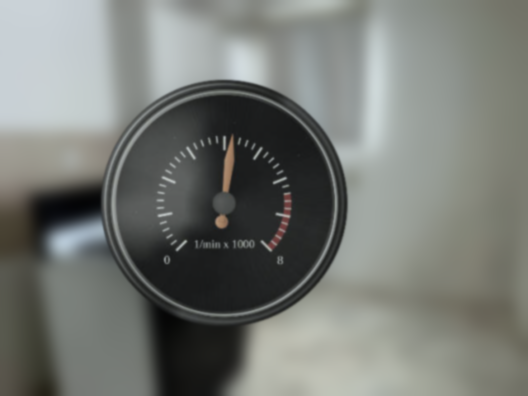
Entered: 4200,rpm
